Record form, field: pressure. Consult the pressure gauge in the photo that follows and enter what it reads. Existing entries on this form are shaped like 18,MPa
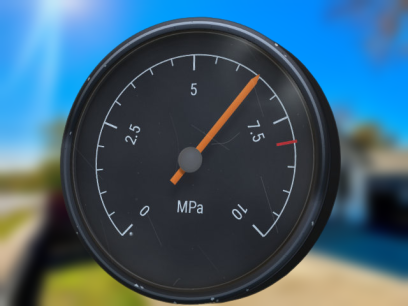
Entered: 6.5,MPa
